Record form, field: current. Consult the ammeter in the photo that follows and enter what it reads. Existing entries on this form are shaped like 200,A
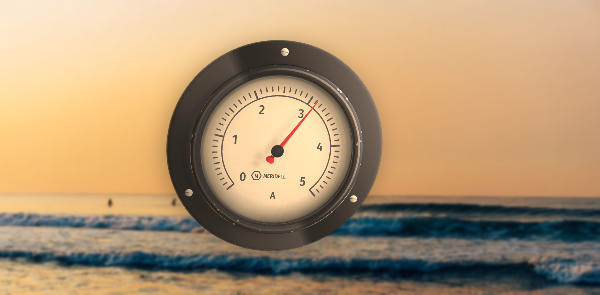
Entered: 3.1,A
